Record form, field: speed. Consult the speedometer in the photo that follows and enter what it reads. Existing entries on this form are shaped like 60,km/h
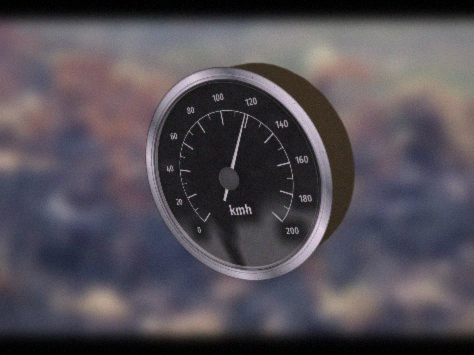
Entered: 120,km/h
